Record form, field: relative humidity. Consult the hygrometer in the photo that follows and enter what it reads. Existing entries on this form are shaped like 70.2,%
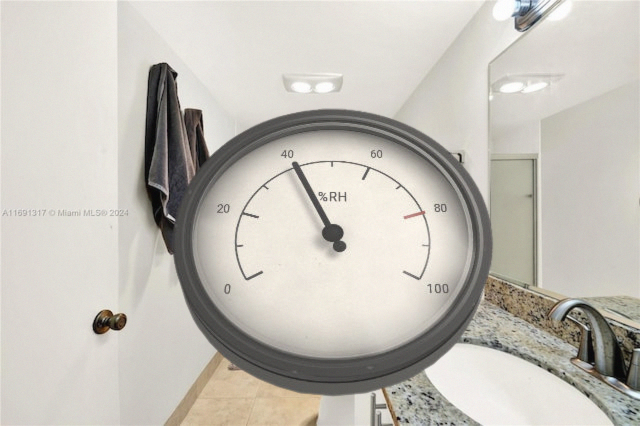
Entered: 40,%
